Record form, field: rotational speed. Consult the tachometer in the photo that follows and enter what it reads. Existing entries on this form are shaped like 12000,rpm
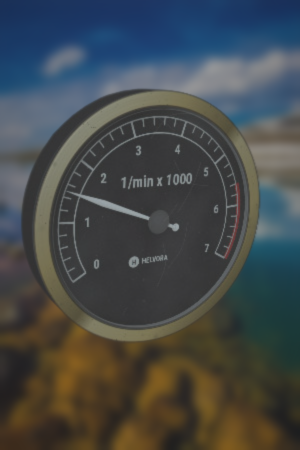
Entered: 1500,rpm
